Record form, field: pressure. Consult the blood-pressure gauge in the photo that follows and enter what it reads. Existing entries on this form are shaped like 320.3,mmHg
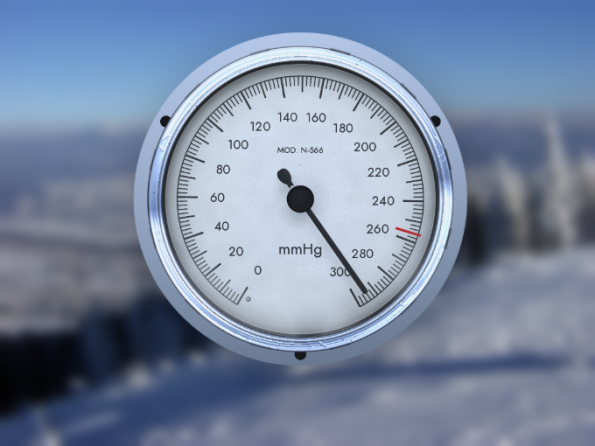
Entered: 294,mmHg
